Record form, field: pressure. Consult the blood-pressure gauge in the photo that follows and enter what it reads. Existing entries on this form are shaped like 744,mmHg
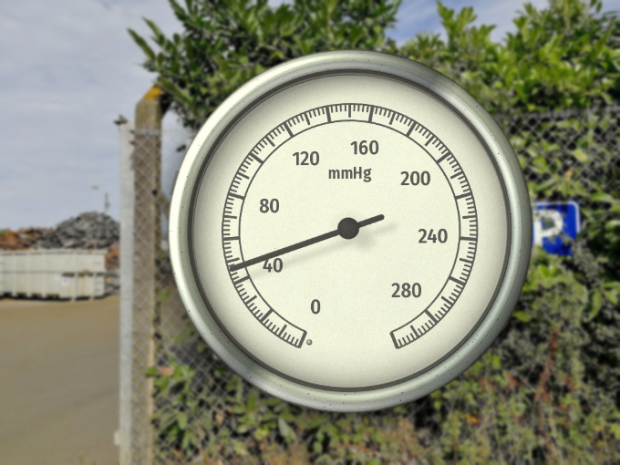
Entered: 46,mmHg
